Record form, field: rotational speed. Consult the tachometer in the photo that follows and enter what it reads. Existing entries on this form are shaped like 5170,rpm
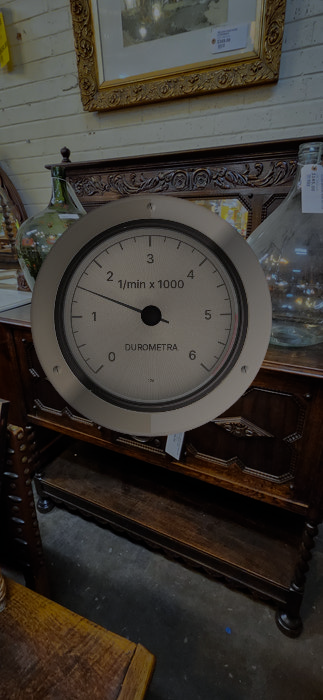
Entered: 1500,rpm
